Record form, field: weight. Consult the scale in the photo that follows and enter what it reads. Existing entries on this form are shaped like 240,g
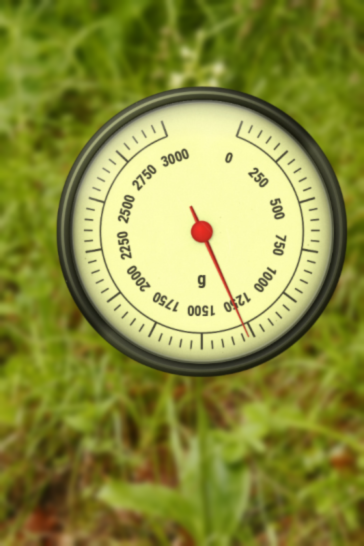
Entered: 1275,g
